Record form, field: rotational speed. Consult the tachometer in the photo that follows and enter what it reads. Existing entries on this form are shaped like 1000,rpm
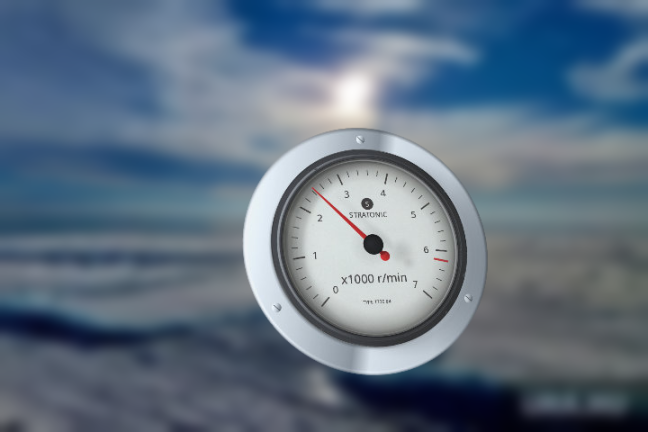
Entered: 2400,rpm
